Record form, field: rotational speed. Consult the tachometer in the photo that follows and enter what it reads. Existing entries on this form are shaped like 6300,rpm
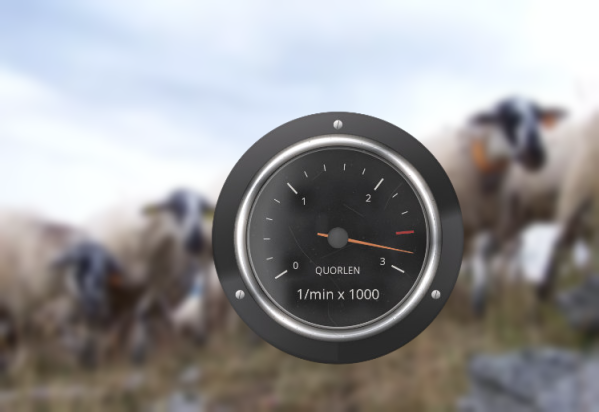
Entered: 2800,rpm
